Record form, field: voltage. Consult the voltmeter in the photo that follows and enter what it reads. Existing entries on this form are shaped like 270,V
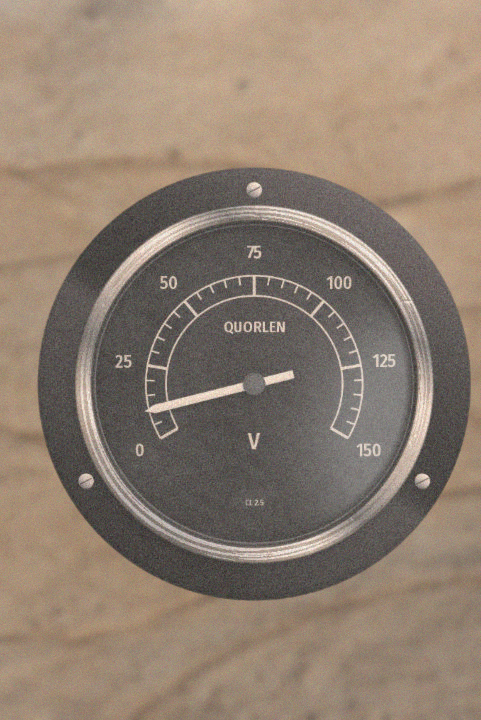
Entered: 10,V
